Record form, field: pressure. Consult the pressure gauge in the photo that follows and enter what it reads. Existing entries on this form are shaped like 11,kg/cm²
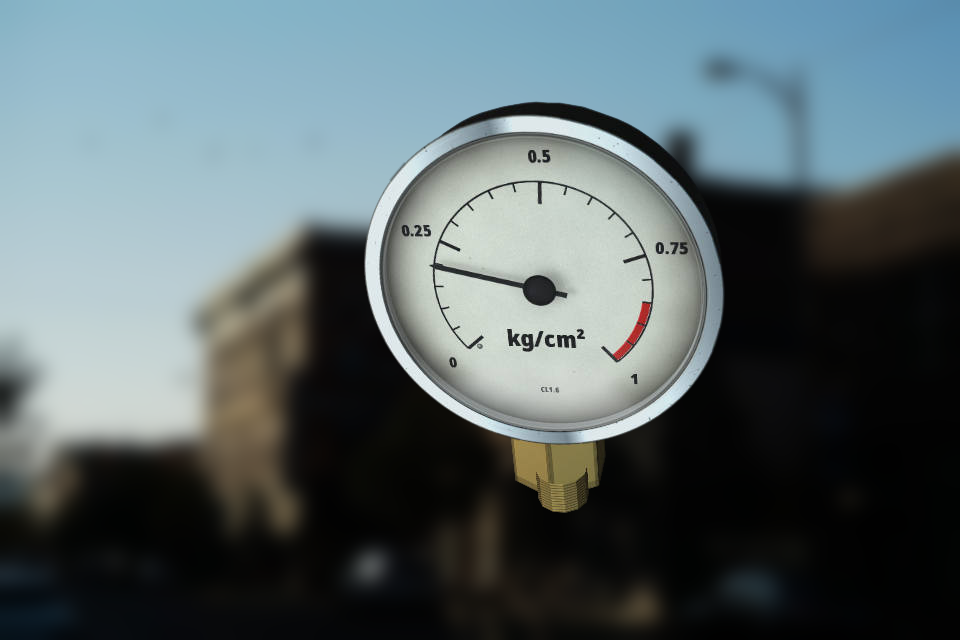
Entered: 0.2,kg/cm²
